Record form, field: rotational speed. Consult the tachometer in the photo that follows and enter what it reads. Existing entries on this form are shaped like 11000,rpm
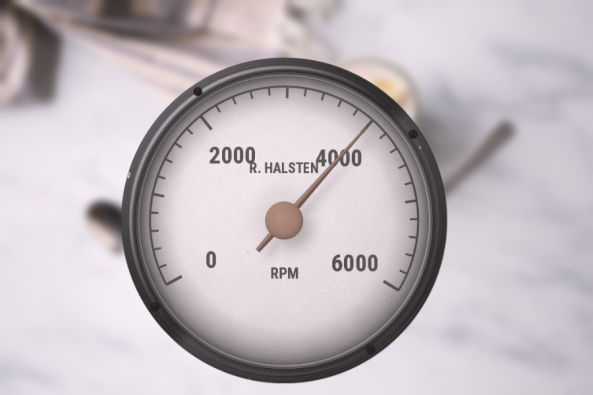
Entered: 4000,rpm
